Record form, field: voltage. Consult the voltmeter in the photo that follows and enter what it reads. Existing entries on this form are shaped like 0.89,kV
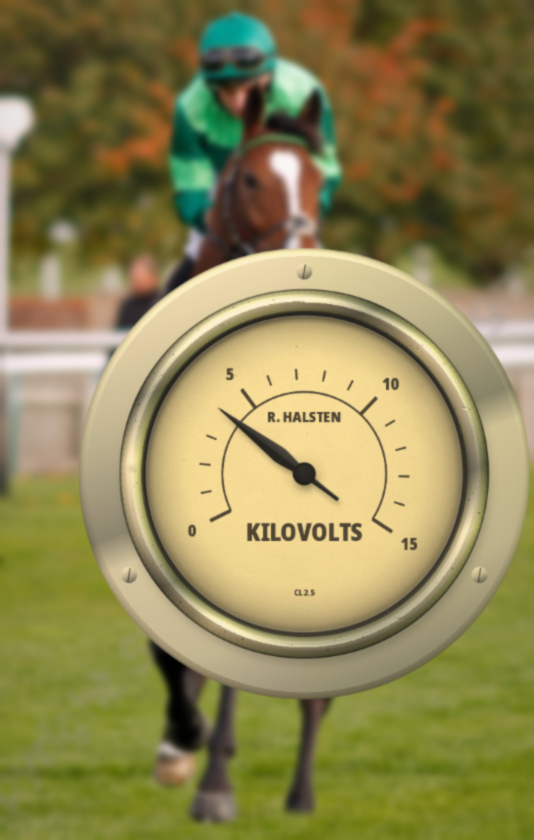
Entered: 4,kV
